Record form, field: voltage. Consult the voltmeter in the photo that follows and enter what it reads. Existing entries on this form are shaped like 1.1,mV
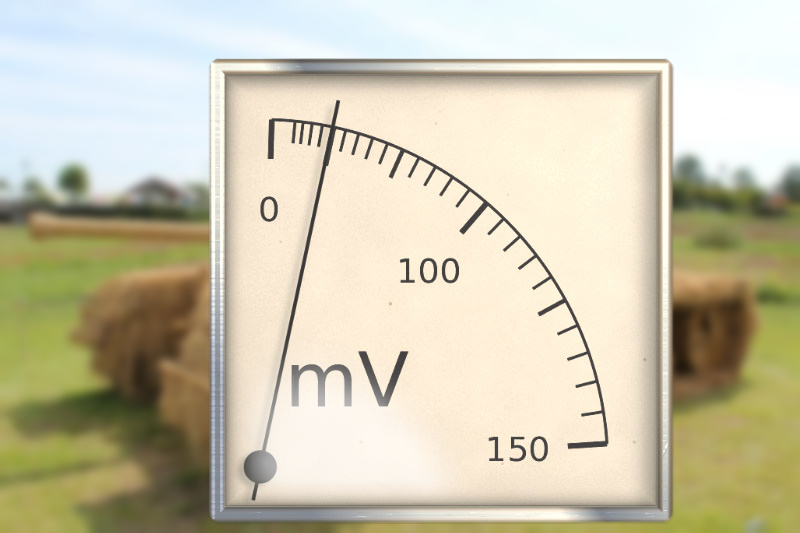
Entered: 50,mV
